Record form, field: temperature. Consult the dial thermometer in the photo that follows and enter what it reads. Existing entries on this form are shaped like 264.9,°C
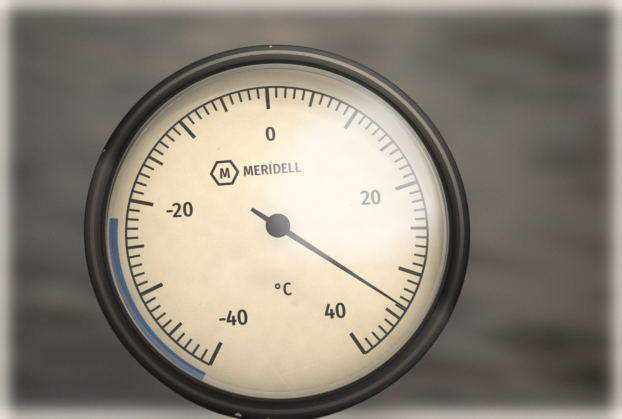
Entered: 34,°C
